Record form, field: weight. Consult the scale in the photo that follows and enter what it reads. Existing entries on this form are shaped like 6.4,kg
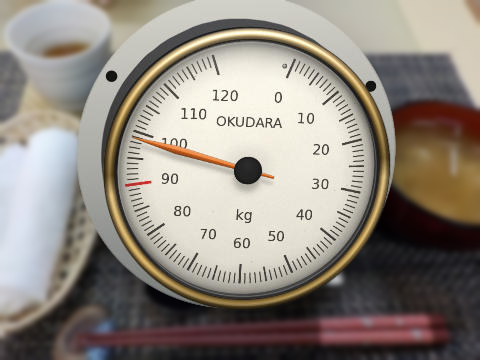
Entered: 99,kg
